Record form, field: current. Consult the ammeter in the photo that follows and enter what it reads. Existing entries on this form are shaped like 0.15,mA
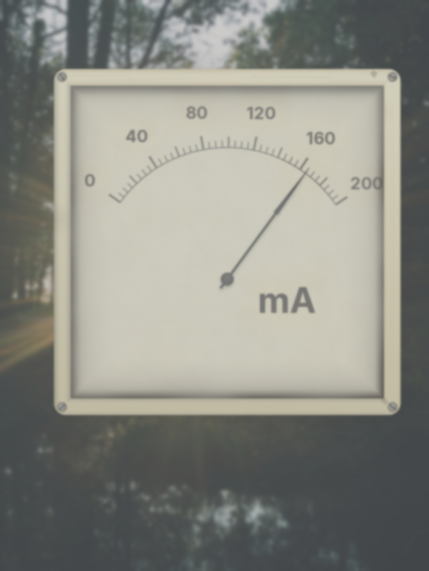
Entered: 165,mA
